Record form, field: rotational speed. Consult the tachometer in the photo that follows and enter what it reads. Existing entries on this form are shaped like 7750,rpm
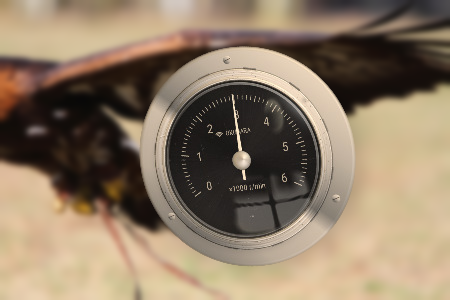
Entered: 3000,rpm
